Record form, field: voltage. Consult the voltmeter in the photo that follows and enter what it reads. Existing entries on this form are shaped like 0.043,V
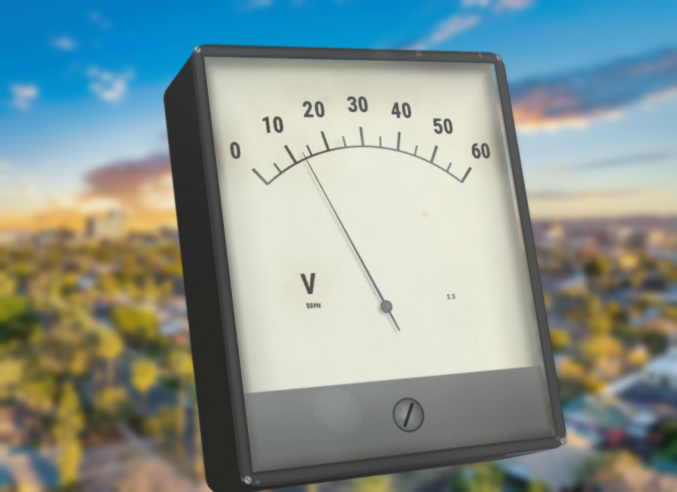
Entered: 12.5,V
